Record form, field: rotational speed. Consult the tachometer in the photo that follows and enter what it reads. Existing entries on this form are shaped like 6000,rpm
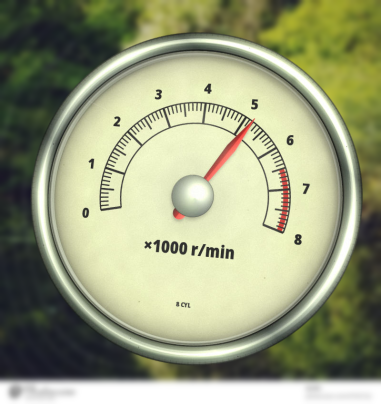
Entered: 5200,rpm
